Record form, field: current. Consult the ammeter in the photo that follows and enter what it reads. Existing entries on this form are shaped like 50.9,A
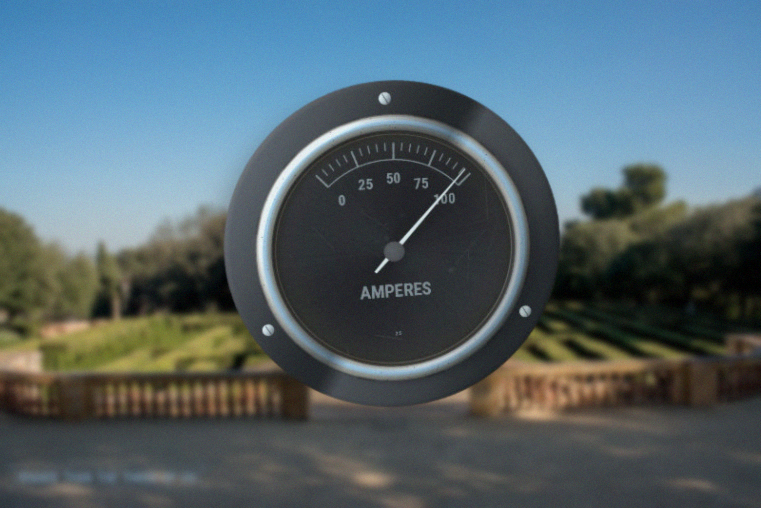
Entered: 95,A
